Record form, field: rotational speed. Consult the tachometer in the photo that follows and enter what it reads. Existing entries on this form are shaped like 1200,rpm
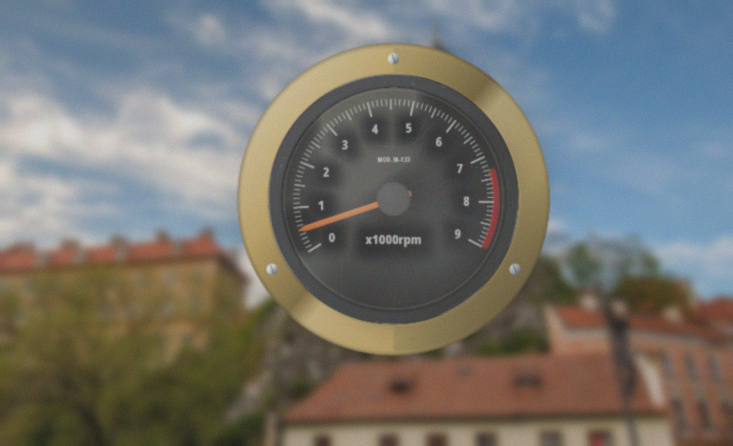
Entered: 500,rpm
